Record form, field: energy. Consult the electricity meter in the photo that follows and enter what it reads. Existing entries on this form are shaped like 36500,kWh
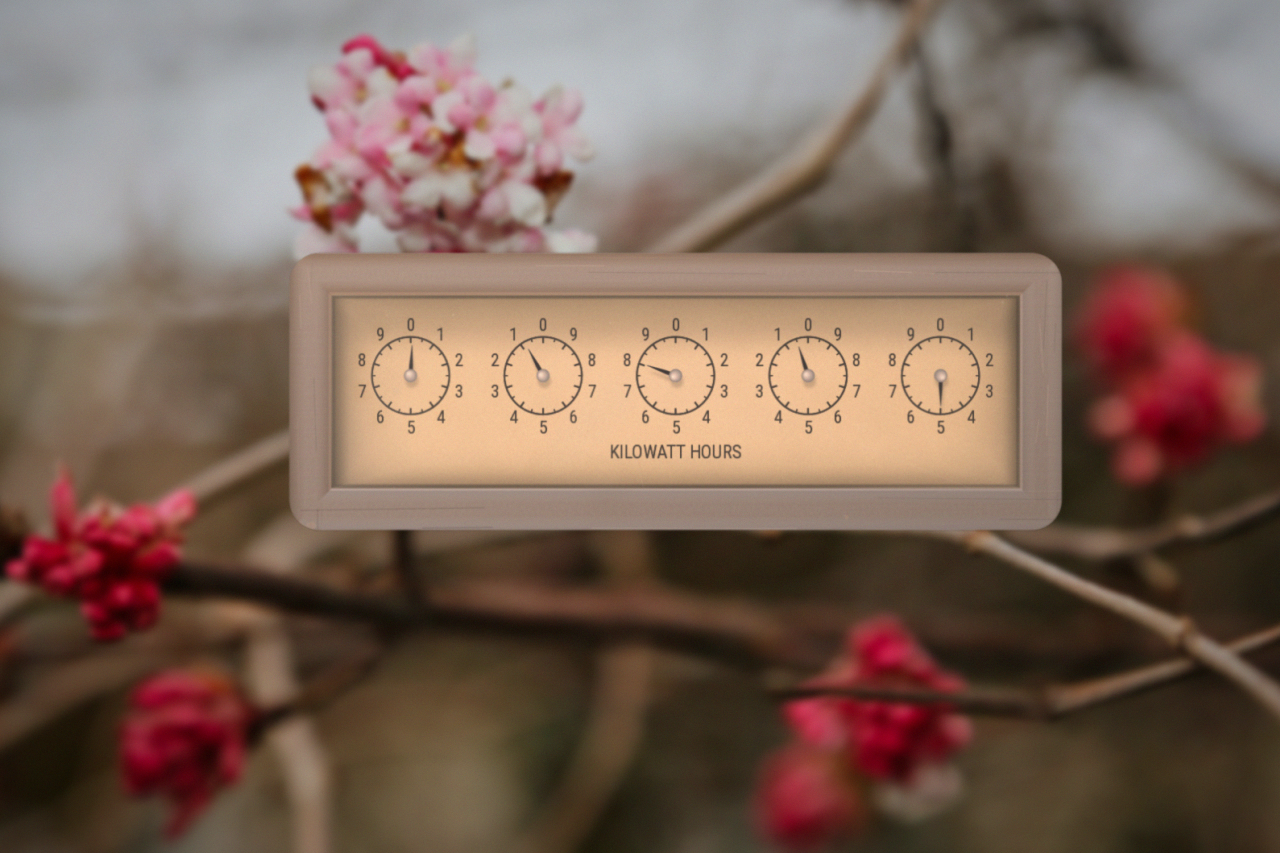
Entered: 805,kWh
